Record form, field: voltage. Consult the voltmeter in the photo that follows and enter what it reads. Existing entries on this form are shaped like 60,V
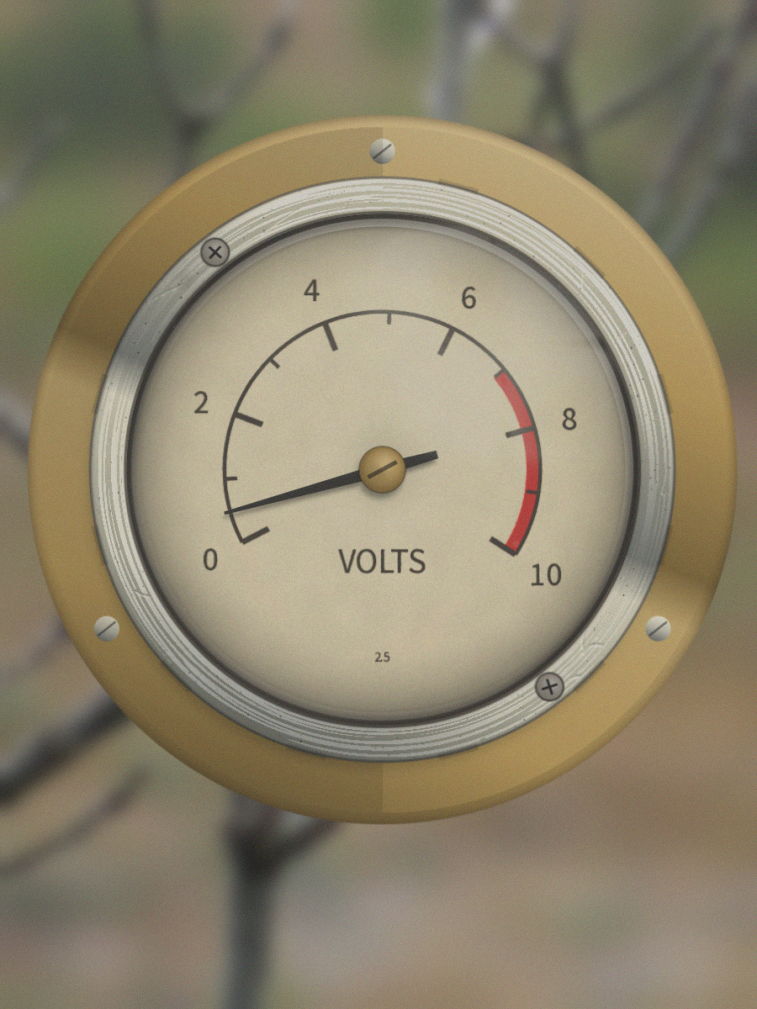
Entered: 0.5,V
